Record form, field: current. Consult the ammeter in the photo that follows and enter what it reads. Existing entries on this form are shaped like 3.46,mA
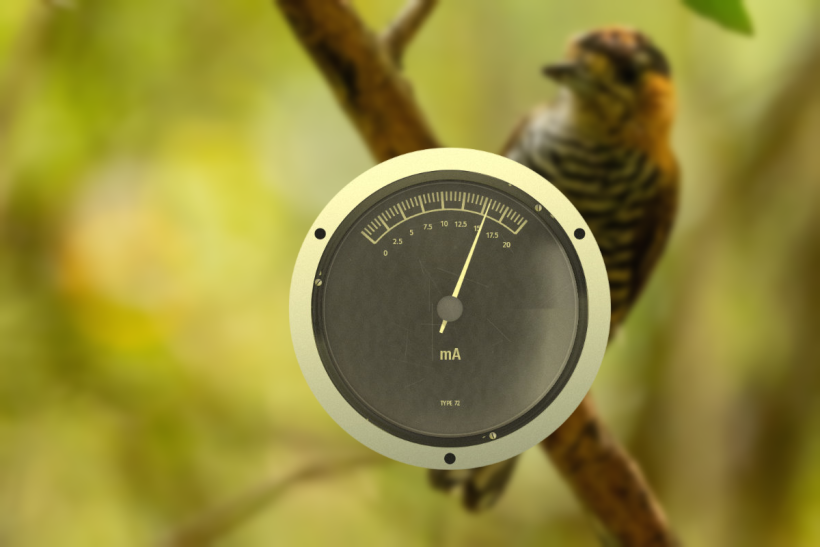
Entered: 15.5,mA
